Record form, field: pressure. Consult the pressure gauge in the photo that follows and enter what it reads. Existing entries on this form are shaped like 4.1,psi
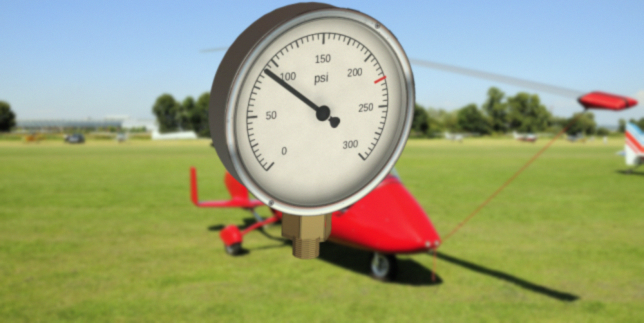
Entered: 90,psi
